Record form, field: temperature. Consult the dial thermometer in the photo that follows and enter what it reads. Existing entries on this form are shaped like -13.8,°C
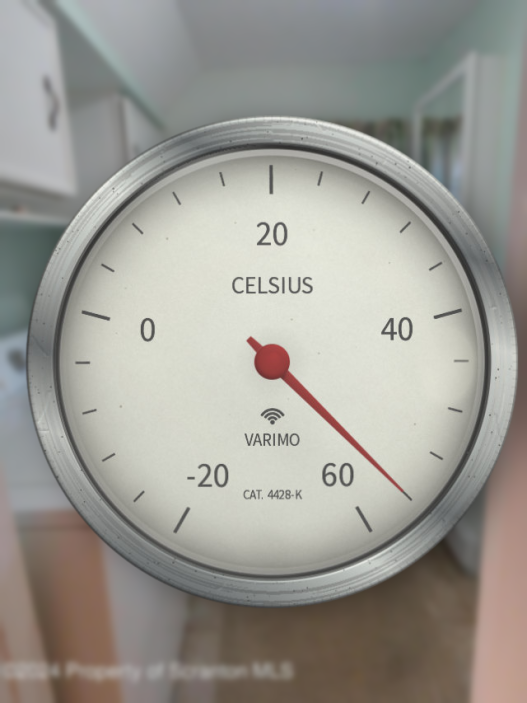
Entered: 56,°C
